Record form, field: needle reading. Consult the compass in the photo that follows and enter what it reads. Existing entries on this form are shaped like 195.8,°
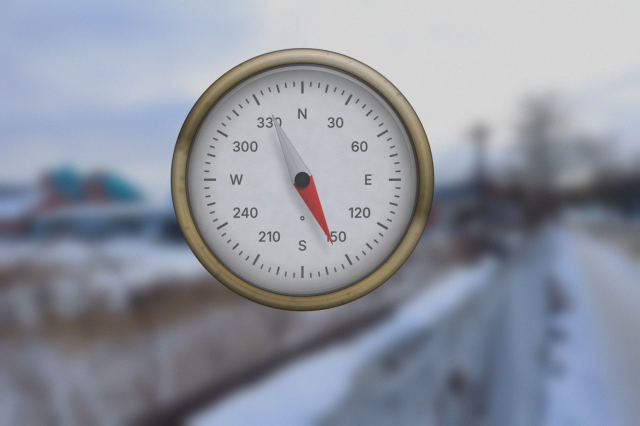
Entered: 155,°
